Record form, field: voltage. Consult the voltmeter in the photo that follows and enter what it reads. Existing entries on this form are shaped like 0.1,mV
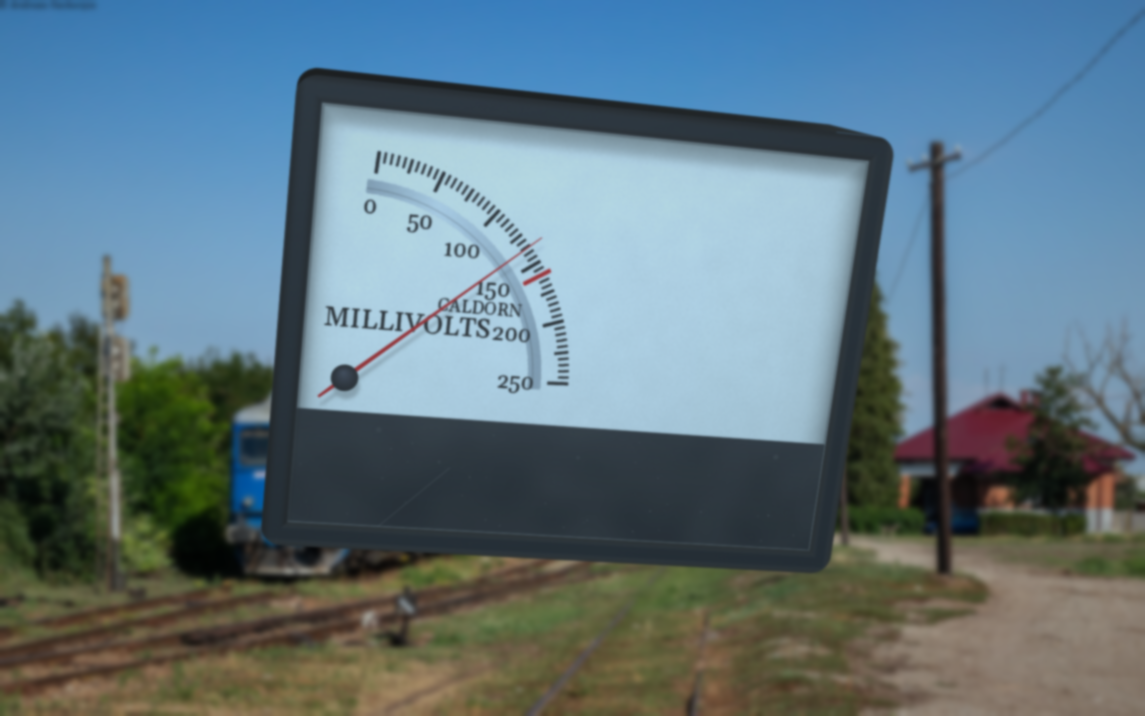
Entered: 135,mV
